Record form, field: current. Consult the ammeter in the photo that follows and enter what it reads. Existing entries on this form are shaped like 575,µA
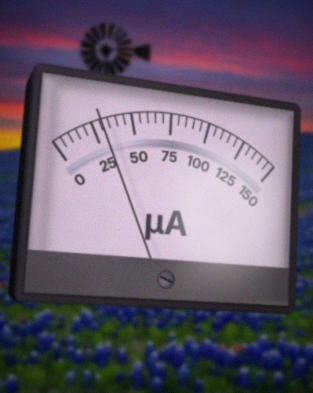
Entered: 30,µA
